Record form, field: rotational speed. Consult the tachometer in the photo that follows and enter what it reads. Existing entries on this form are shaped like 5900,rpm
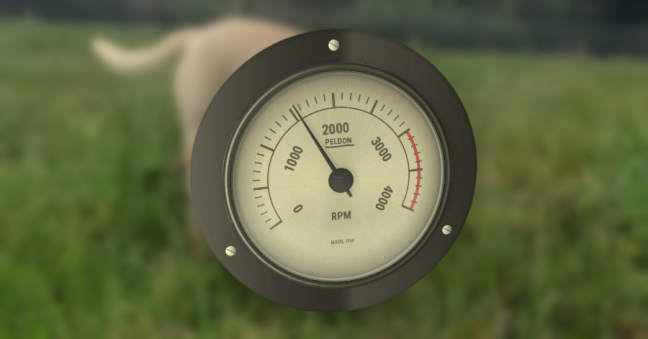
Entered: 1550,rpm
